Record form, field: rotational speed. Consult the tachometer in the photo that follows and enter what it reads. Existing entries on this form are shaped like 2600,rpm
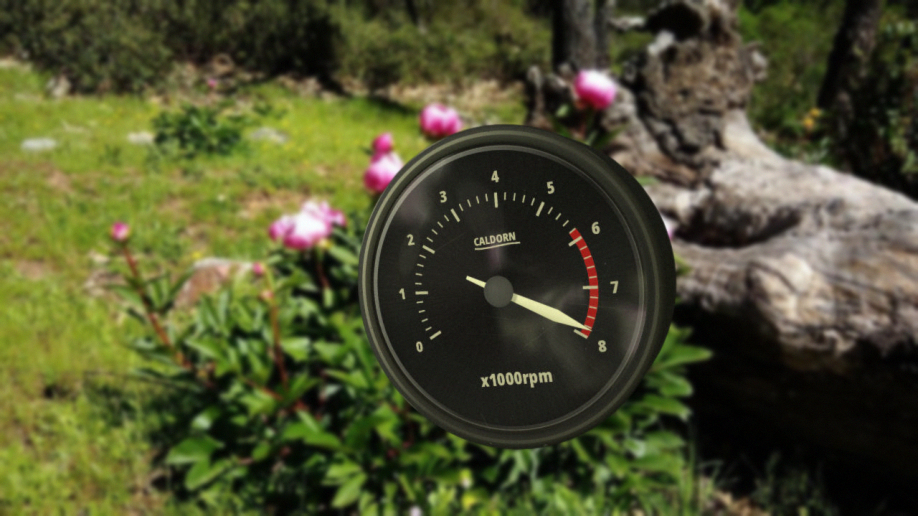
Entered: 7800,rpm
